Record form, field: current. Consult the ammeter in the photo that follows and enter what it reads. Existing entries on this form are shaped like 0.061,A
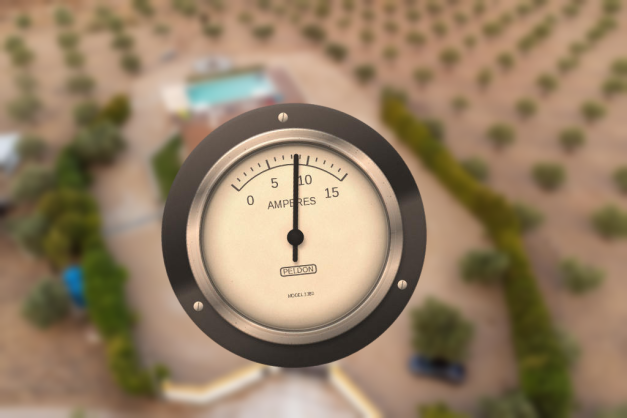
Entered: 8.5,A
